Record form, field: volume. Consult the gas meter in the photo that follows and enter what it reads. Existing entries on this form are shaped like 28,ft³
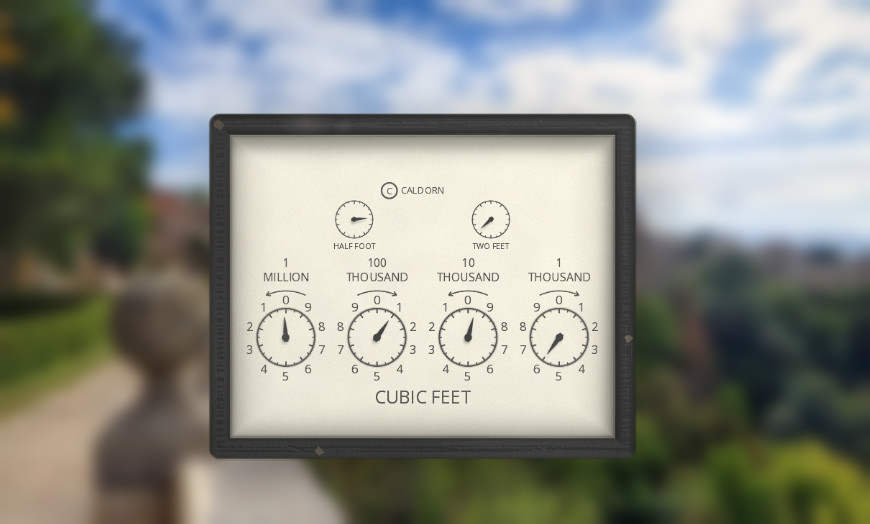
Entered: 9600,ft³
